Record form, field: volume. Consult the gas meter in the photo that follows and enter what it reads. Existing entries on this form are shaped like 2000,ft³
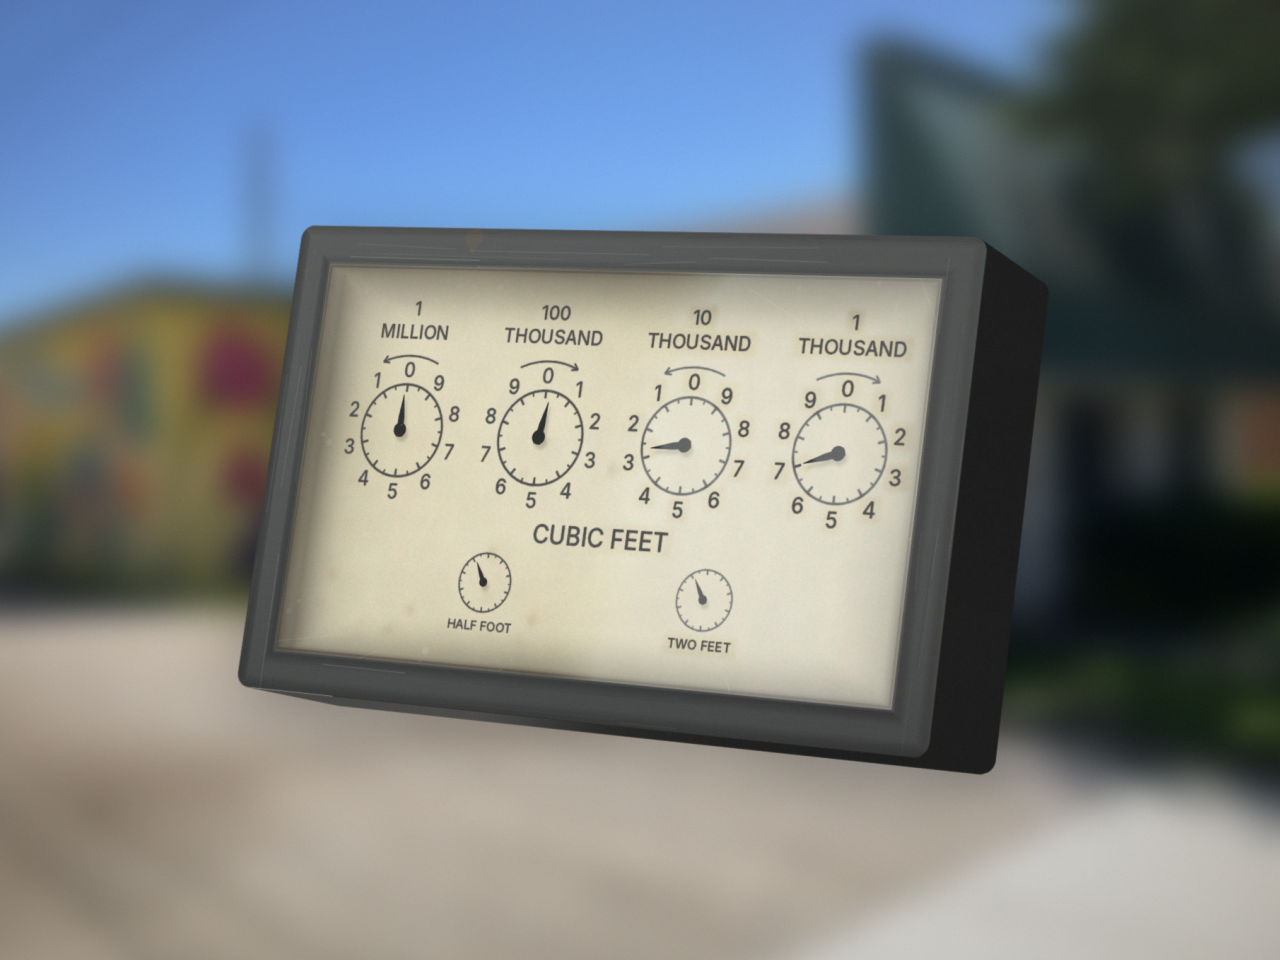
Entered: 2700,ft³
